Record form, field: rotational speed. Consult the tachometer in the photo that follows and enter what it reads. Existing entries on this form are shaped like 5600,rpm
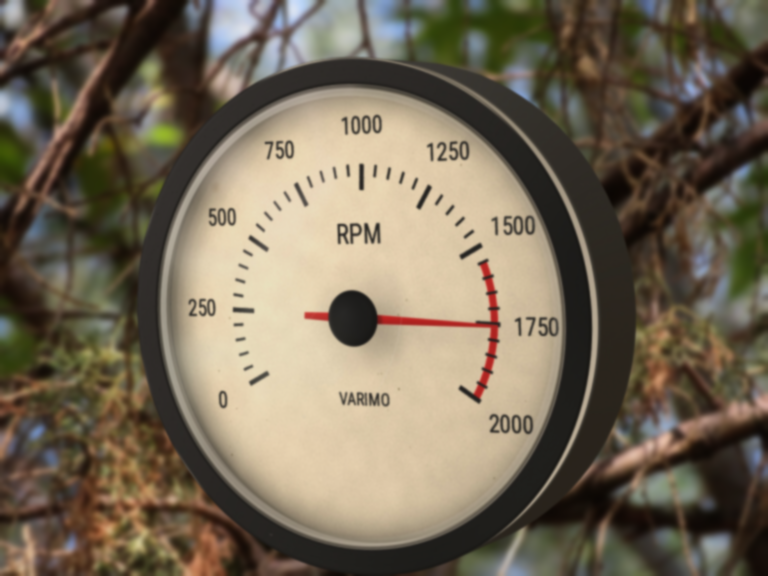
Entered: 1750,rpm
